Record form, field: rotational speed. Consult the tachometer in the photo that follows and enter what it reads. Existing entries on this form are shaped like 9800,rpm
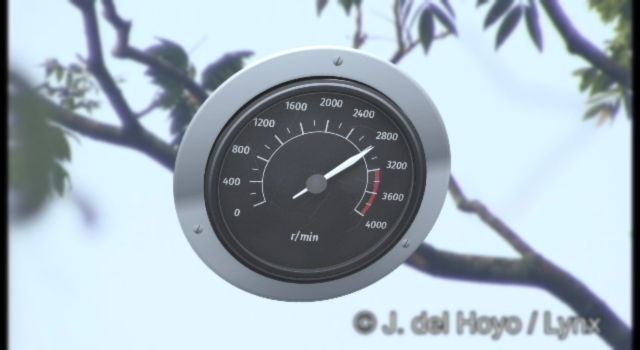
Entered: 2800,rpm
